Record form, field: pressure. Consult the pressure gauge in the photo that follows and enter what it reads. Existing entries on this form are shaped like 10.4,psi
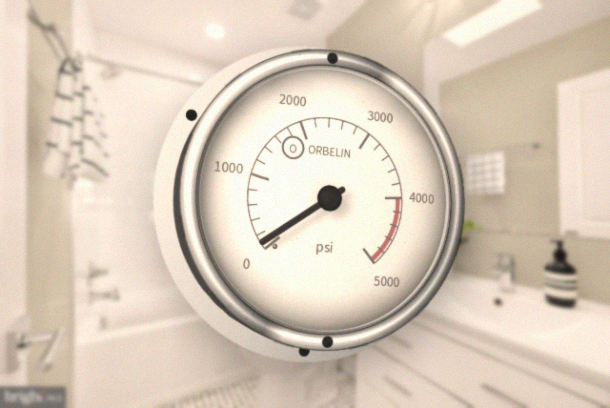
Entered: 100,psi
